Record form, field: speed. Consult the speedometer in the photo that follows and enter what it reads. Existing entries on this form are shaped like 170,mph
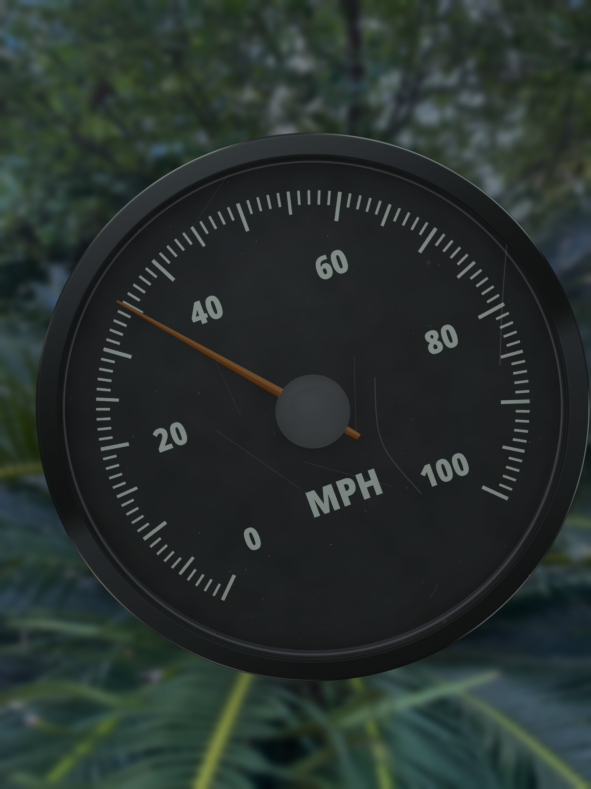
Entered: 35,mph
